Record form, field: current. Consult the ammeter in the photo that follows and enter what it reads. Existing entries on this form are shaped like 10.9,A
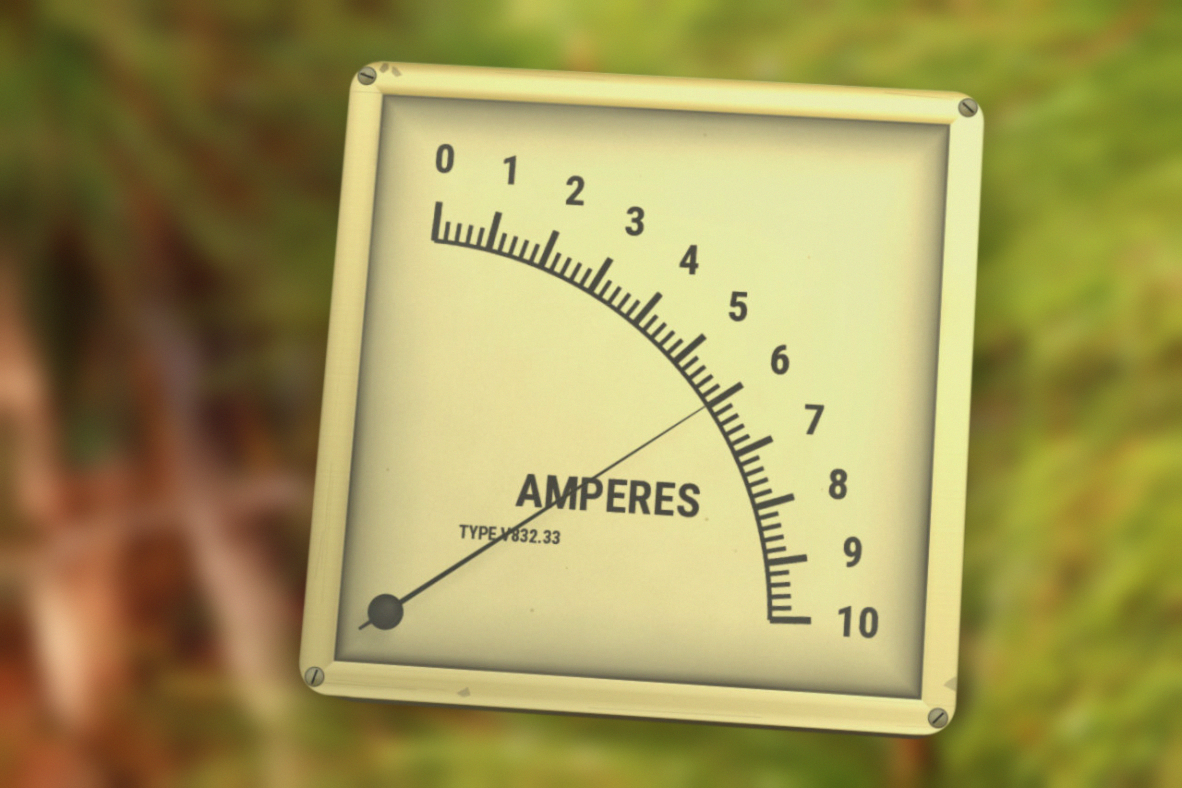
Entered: 6,A
